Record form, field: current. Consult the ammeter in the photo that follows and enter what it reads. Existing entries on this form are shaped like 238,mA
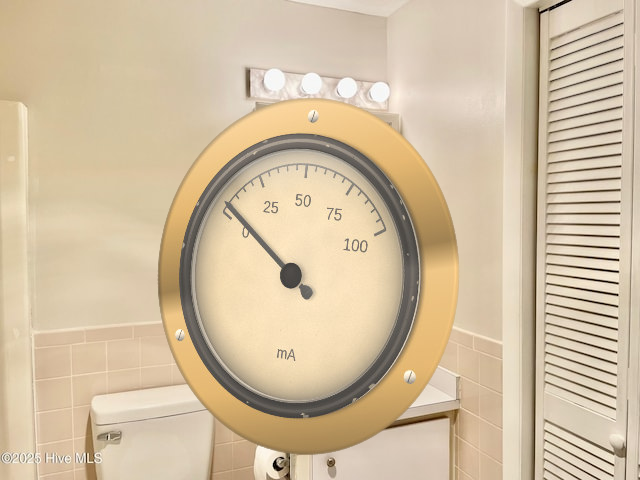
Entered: 5,mA
